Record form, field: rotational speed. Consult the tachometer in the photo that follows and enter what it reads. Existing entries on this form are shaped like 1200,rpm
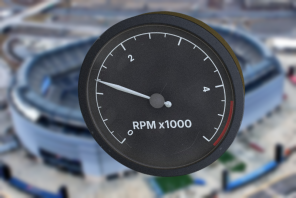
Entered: 1250,rpm
